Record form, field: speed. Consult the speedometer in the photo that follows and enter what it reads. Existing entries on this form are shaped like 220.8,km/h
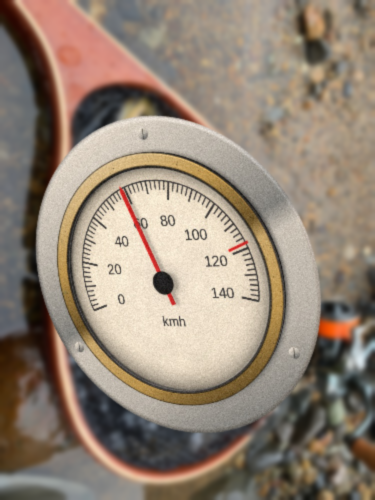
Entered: 60,km/h
